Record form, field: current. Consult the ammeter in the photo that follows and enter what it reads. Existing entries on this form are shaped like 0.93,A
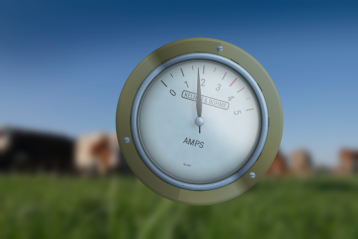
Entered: 1.75,A
